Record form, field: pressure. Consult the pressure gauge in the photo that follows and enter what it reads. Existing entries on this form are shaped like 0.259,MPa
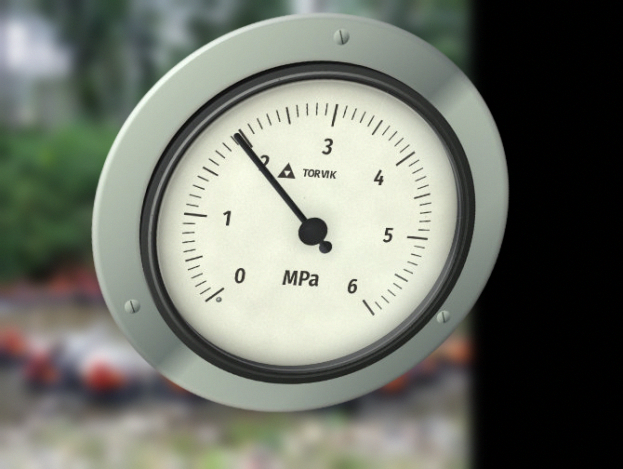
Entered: 1.95,MPa
